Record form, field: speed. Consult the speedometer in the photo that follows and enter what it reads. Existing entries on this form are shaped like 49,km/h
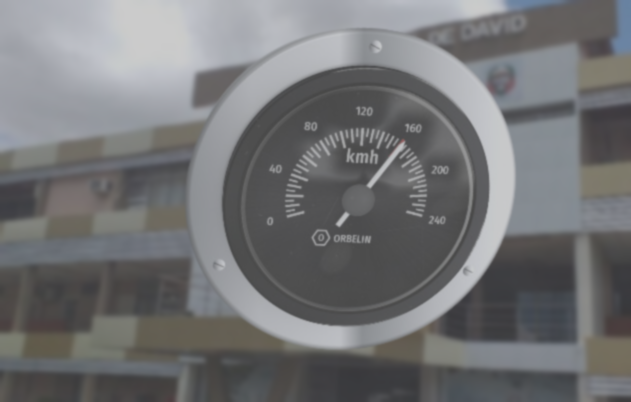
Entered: 160,km/h
